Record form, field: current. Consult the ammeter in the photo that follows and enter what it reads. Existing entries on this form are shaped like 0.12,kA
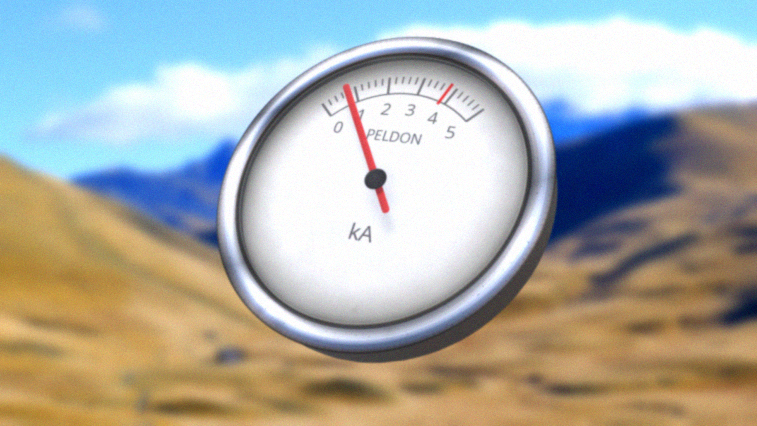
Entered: 0.8,kA
